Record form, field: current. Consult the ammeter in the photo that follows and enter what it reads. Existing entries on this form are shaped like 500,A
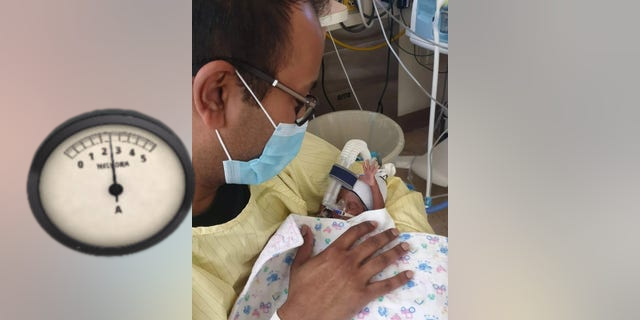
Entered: 2.5,A
